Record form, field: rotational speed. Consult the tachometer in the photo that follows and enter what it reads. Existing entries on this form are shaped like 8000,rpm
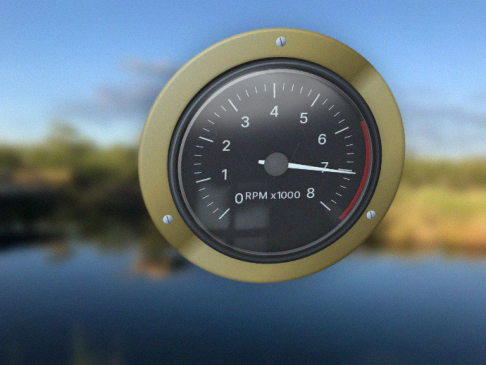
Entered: 7000,rpm
